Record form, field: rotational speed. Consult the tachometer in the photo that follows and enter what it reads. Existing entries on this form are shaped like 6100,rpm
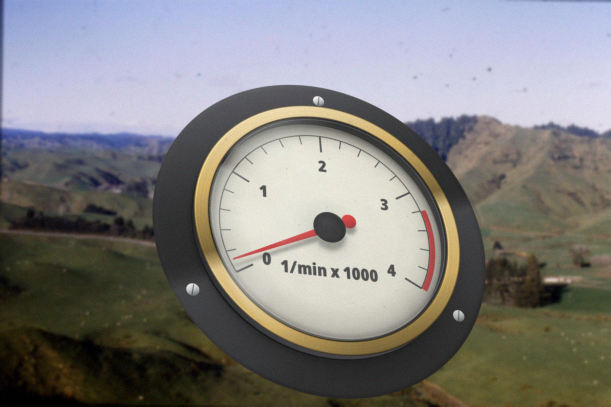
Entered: 100,rpm
